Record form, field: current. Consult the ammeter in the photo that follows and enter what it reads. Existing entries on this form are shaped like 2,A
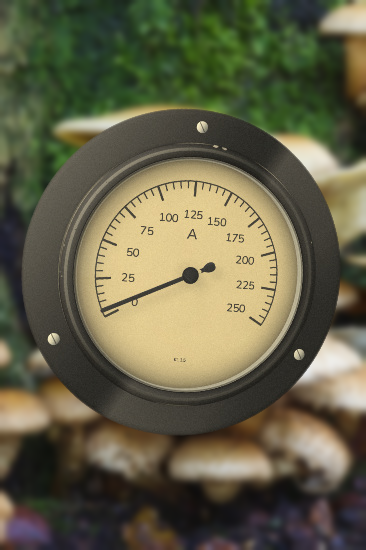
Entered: 5,A
